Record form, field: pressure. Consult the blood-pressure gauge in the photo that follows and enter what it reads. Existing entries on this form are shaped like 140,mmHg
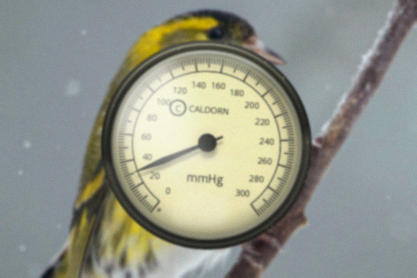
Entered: 30,mmHg
